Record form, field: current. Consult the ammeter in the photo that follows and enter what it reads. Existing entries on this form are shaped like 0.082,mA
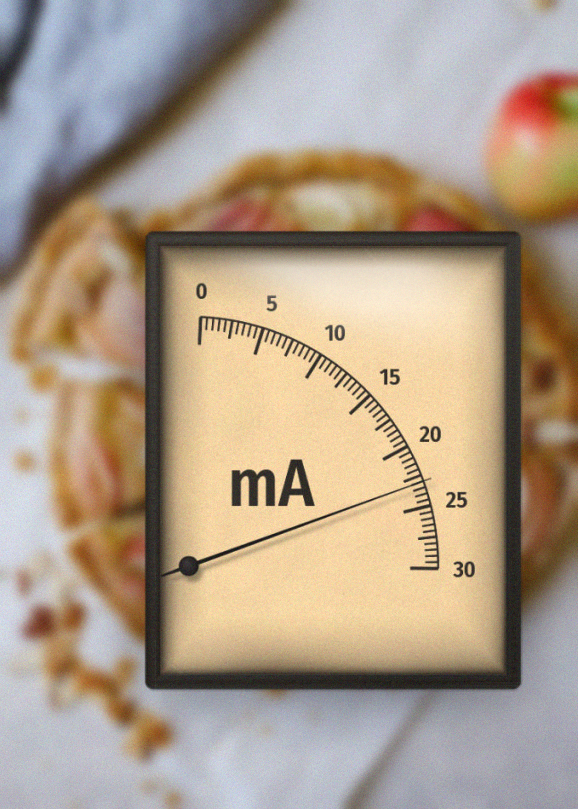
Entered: 23,mA
